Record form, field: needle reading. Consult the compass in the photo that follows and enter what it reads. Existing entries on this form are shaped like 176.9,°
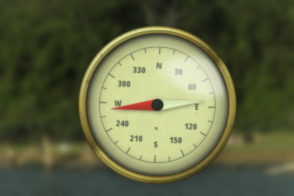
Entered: 262.5,°
